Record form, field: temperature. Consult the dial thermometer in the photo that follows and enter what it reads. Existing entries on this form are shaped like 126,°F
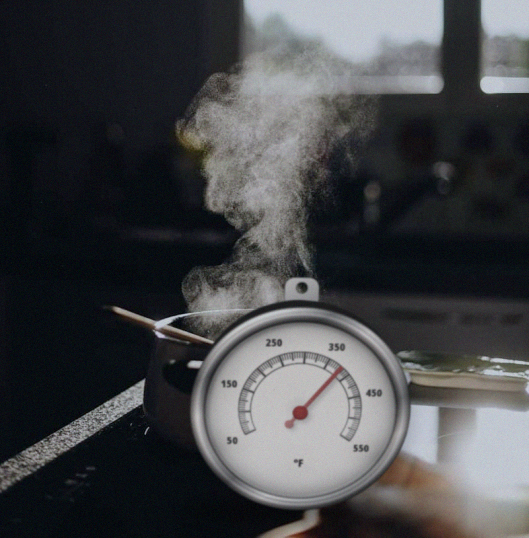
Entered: 375,°F
